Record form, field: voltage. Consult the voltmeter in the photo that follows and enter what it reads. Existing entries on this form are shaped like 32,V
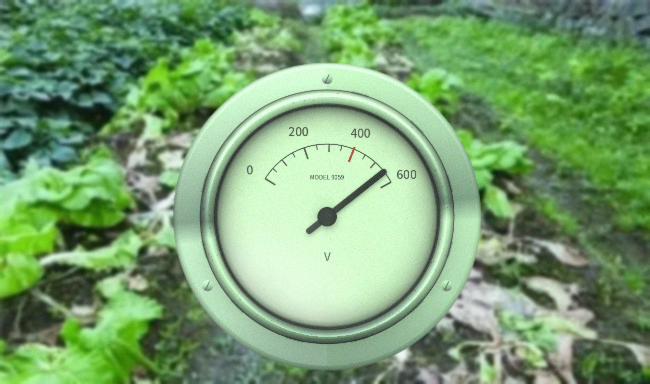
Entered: 550,V
